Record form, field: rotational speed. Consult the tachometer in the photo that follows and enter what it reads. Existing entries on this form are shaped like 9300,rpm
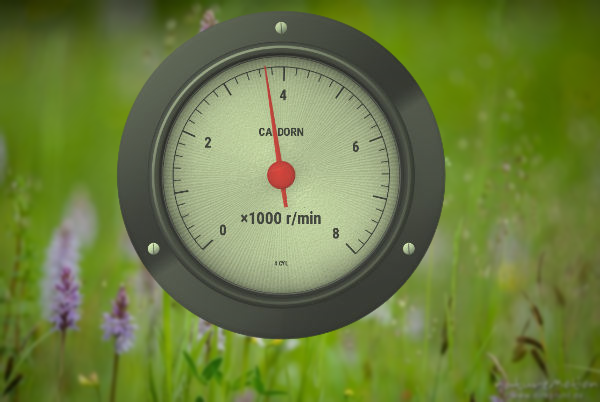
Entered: 3700,rpm
